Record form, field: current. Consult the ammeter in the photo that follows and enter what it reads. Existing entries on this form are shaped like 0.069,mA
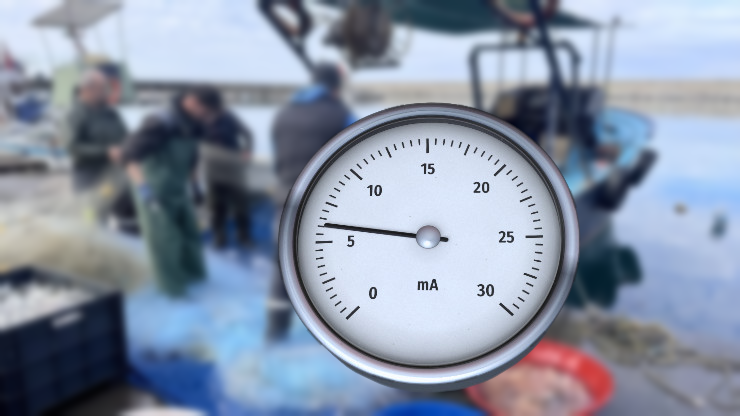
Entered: 6,mA
